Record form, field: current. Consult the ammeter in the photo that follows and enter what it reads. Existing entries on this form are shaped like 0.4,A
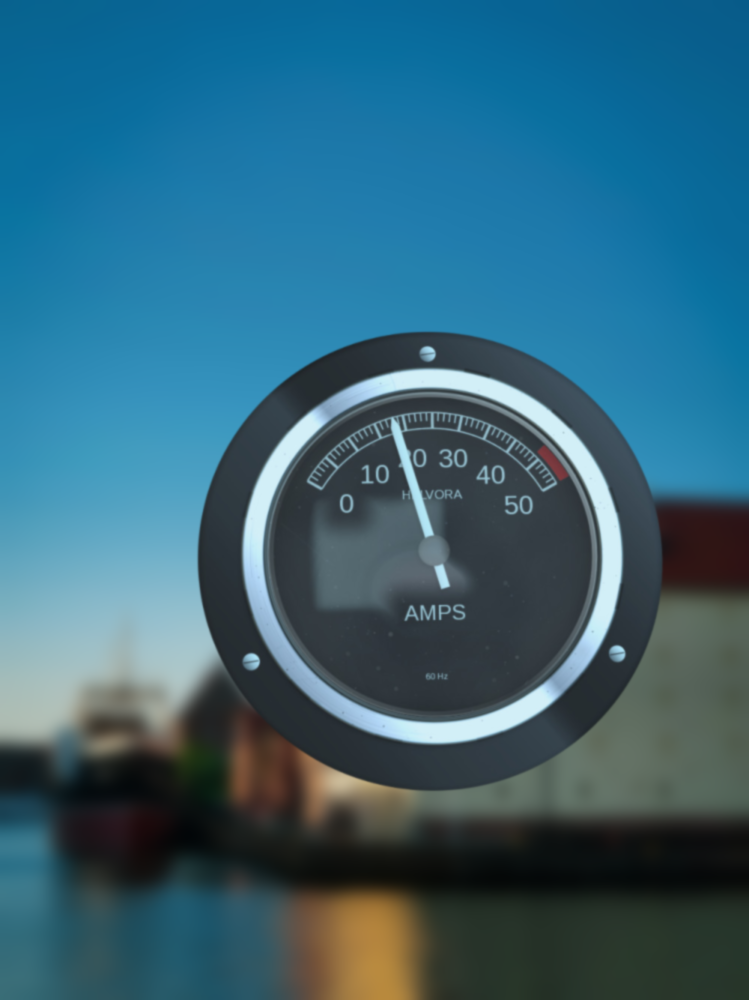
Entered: 18,A
